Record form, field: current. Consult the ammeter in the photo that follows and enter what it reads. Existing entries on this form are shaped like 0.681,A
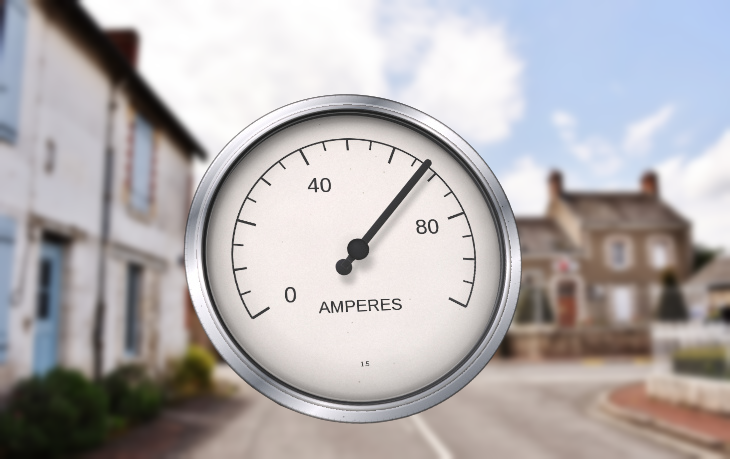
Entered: 67.5,A
